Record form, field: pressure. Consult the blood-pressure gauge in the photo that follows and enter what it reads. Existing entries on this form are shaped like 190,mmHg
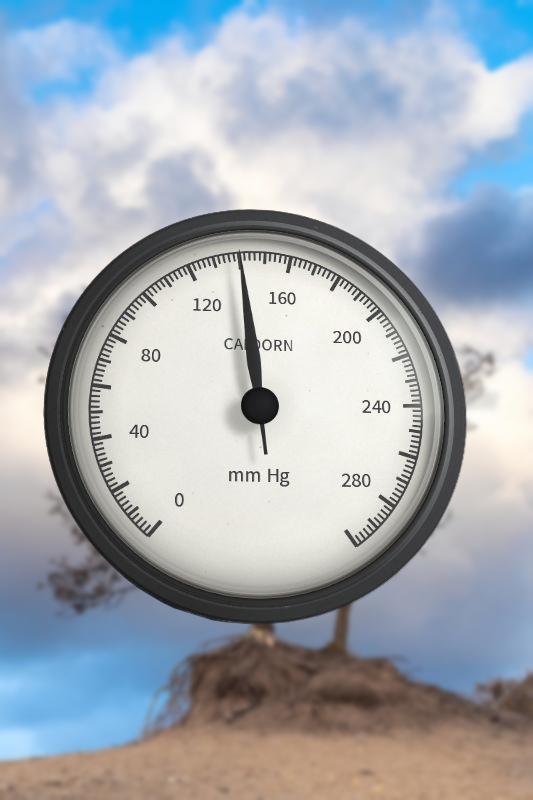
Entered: 140,mmHg
